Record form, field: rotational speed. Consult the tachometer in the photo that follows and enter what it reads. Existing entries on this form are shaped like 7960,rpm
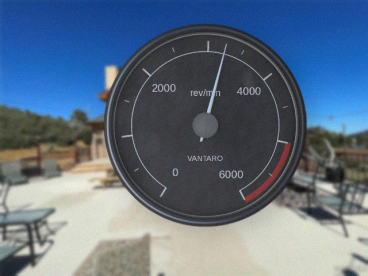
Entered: 3250,rpm
